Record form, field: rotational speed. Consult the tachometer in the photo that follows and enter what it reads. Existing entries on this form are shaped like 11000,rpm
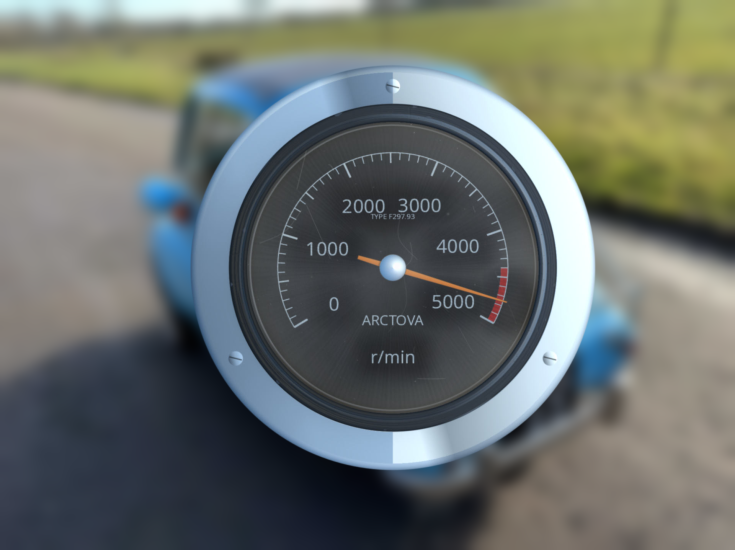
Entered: 4750,rpm
